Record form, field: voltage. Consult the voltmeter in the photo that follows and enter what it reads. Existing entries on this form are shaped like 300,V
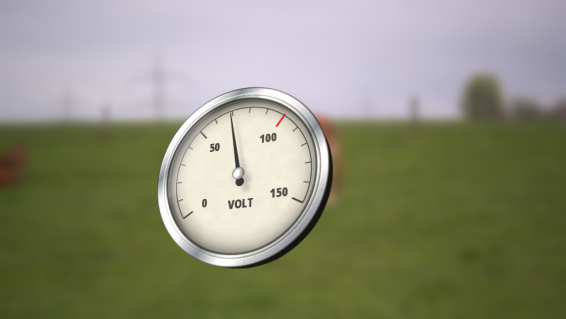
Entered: 70,V
